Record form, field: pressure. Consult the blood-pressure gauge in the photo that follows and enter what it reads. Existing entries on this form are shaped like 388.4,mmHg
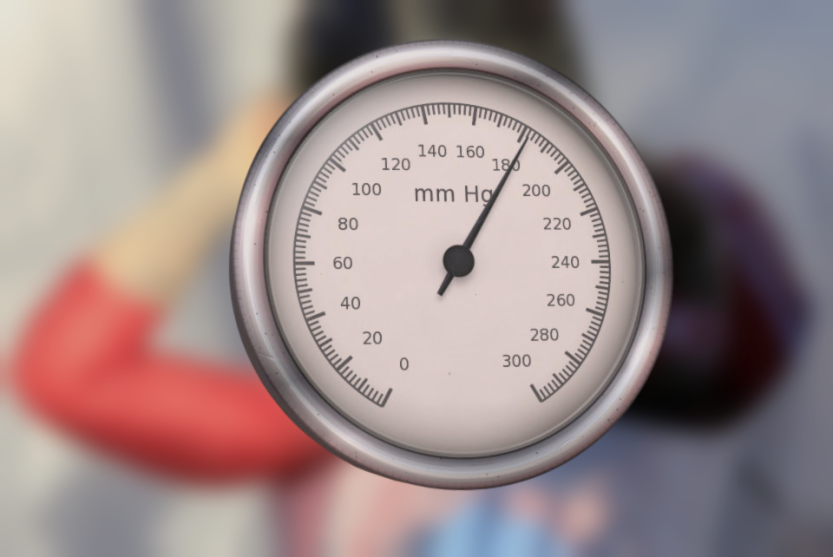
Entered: 182,mmHg
